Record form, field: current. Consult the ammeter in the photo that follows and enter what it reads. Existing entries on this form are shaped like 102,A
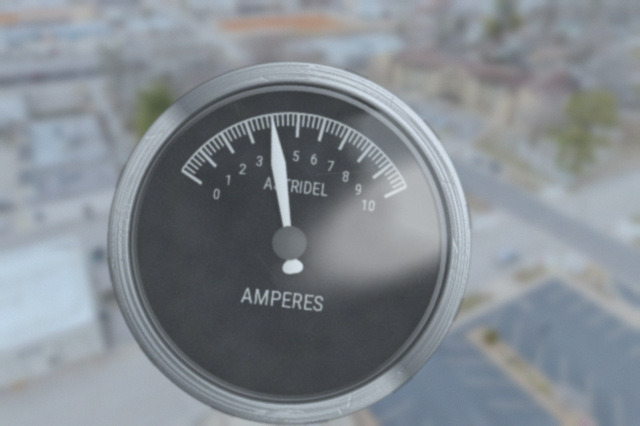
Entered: 4,A
